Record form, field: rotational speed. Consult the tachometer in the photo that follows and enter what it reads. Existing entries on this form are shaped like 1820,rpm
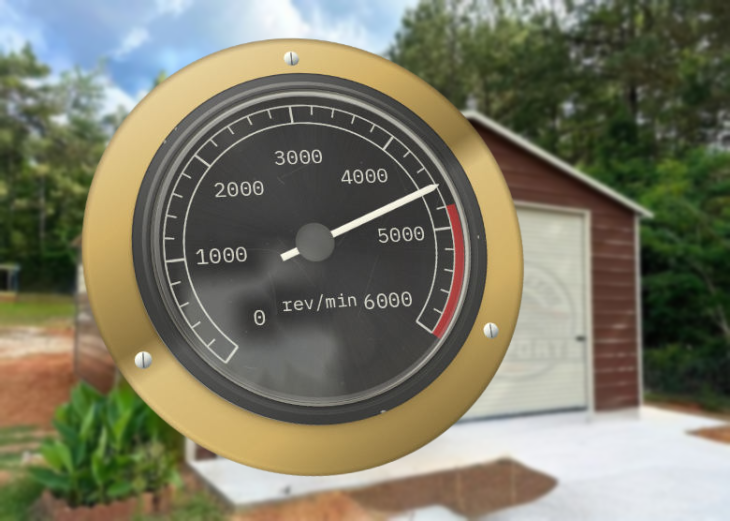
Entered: 4600,rpm
